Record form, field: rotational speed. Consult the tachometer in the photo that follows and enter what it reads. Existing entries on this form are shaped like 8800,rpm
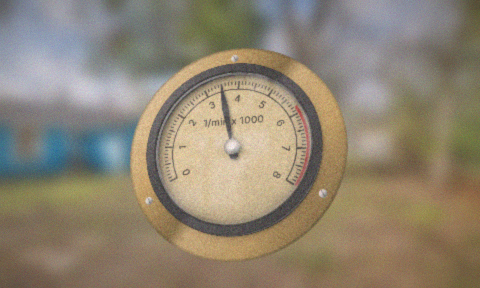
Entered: 3500,rpm
